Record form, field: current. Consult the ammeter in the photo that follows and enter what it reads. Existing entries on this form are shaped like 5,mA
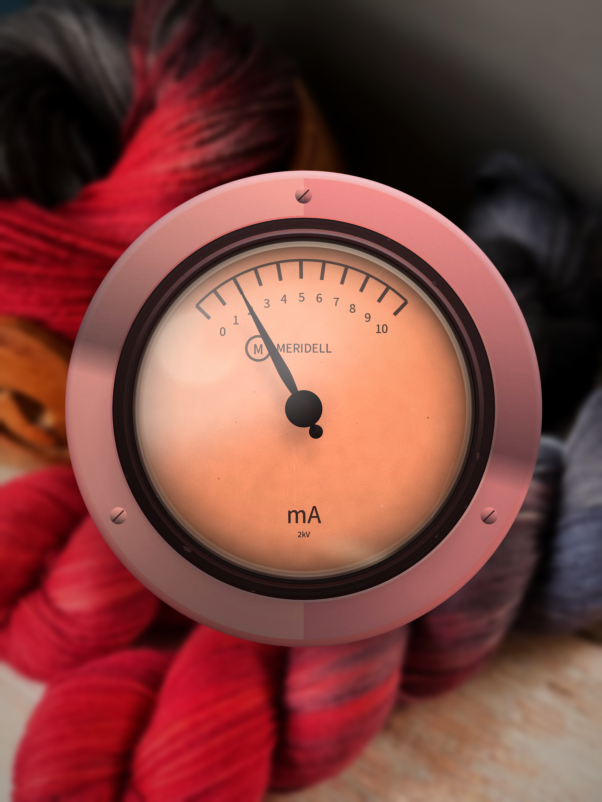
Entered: 2,mA
